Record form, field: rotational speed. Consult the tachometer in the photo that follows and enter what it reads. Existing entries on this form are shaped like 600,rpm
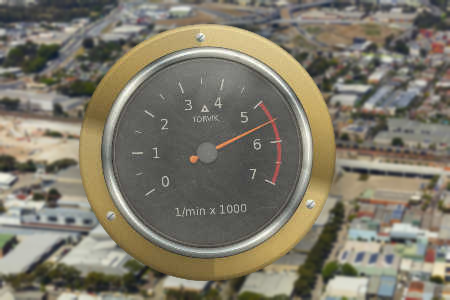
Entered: 5500,rpm
